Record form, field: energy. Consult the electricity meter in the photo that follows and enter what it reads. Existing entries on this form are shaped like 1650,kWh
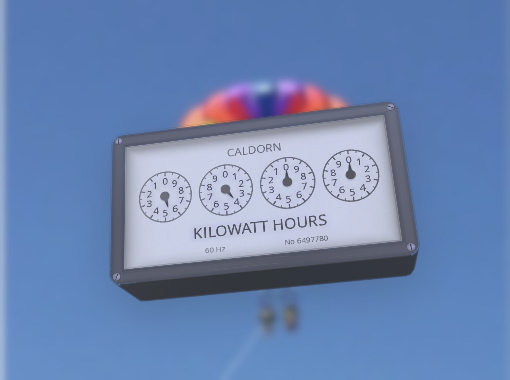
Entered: 5400,kWh
